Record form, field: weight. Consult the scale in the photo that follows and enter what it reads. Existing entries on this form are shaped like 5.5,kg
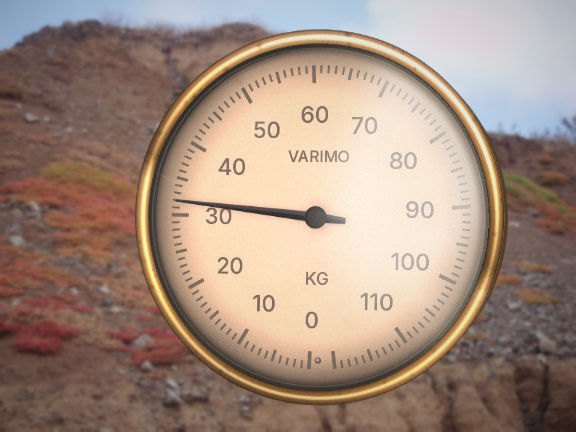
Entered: 32,kg
